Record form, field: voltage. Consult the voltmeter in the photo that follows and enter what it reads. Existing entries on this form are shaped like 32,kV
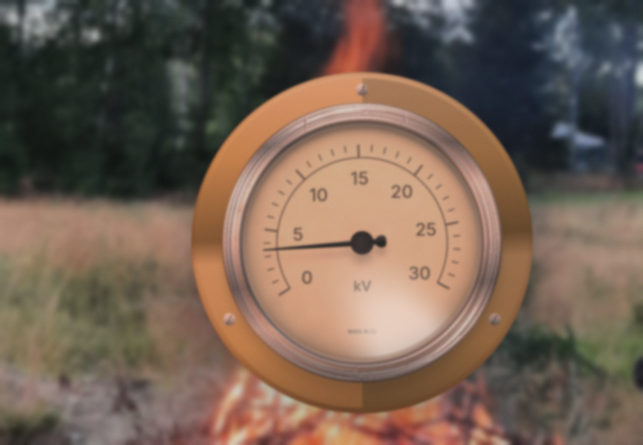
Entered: 3.5,kV
